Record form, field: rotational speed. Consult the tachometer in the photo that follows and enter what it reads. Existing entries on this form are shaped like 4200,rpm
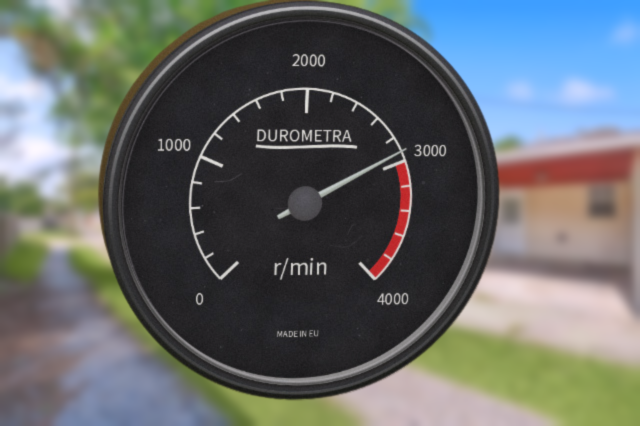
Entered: 2900,rpm
